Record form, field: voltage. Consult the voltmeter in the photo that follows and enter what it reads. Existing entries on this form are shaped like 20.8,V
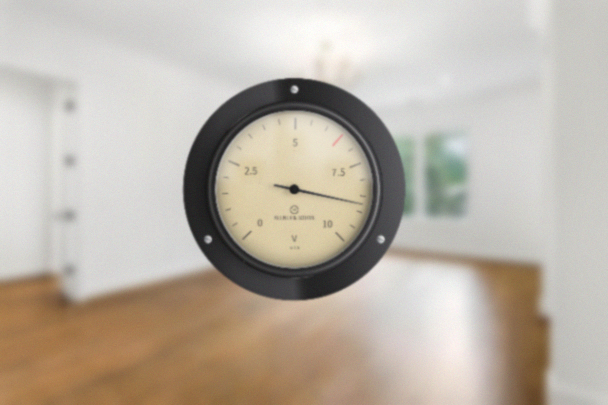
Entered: 8.75,V
